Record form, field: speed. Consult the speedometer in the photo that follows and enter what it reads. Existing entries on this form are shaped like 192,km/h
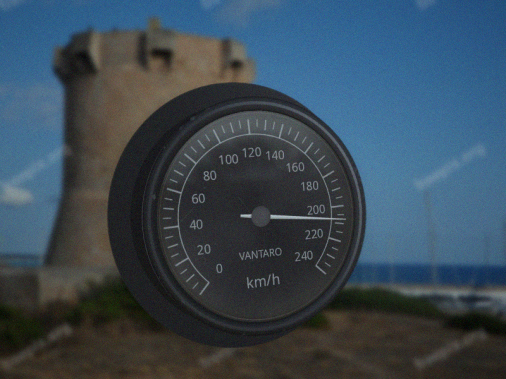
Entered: 207.5,km/h
